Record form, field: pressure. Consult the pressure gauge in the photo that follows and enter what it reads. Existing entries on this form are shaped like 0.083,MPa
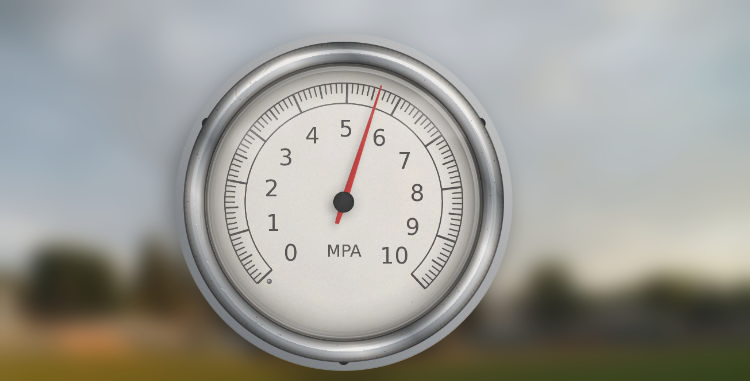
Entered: 5.6,MPa
